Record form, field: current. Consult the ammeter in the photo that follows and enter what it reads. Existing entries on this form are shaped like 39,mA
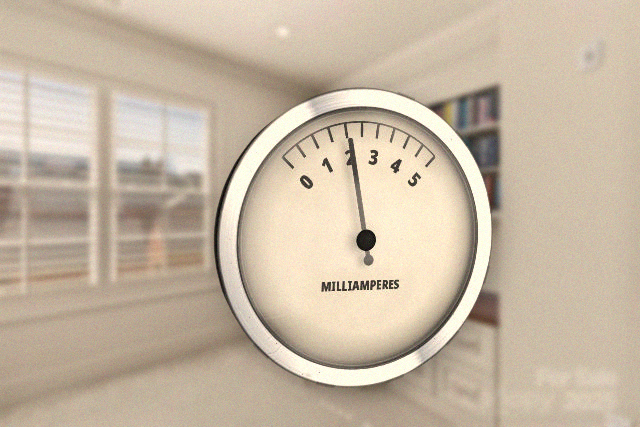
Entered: 2,mA
